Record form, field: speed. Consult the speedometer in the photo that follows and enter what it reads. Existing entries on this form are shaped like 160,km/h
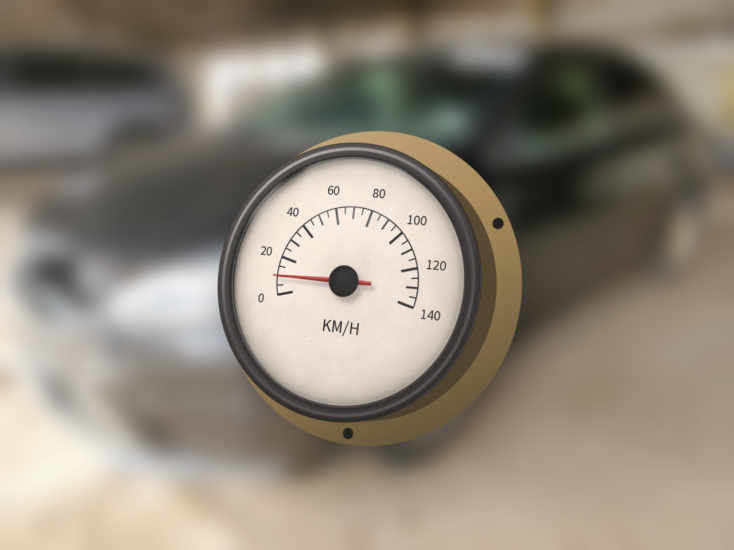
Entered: 10,km/h
